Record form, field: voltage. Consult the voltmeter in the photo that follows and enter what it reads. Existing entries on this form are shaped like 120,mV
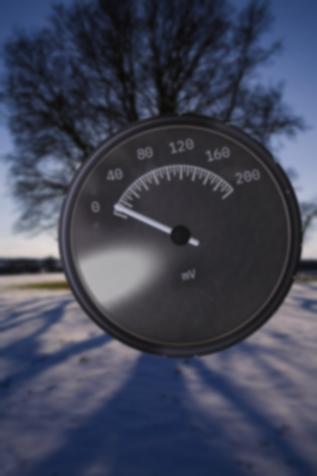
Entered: 10,mV
